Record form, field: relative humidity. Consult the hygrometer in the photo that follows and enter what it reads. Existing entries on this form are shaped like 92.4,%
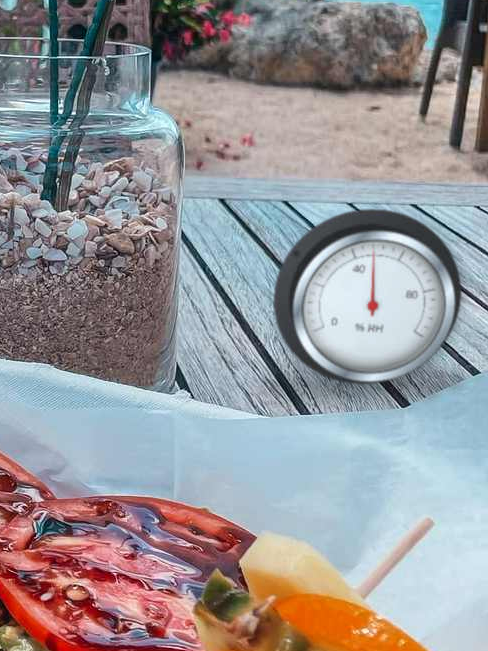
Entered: 48,%
